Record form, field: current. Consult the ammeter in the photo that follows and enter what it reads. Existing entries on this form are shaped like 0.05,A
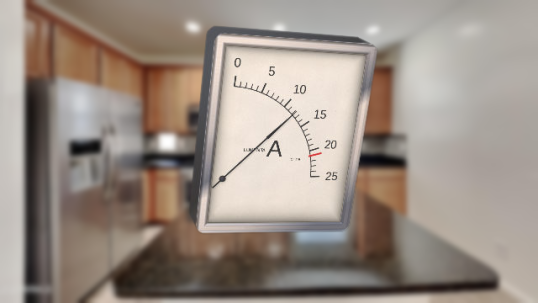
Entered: 12,A
